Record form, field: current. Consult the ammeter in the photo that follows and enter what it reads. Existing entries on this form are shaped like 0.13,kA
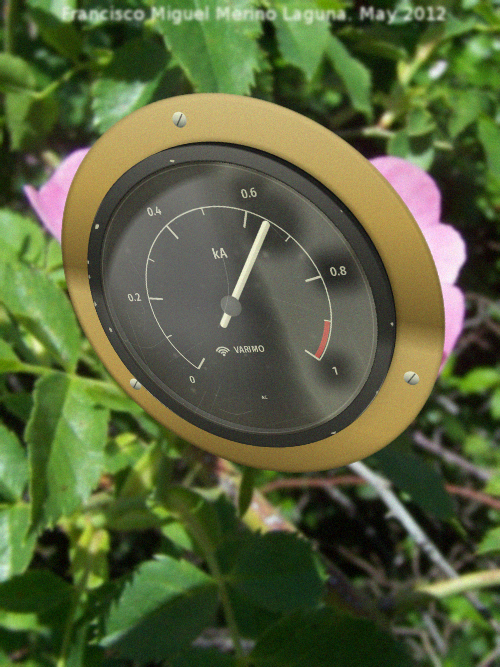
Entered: 0.65,kA
